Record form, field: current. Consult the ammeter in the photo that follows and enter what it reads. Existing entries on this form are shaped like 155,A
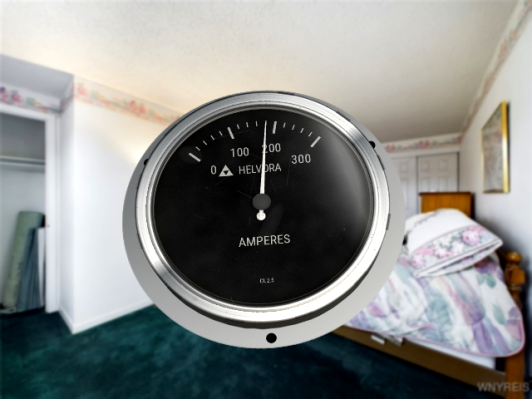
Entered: 180,A
